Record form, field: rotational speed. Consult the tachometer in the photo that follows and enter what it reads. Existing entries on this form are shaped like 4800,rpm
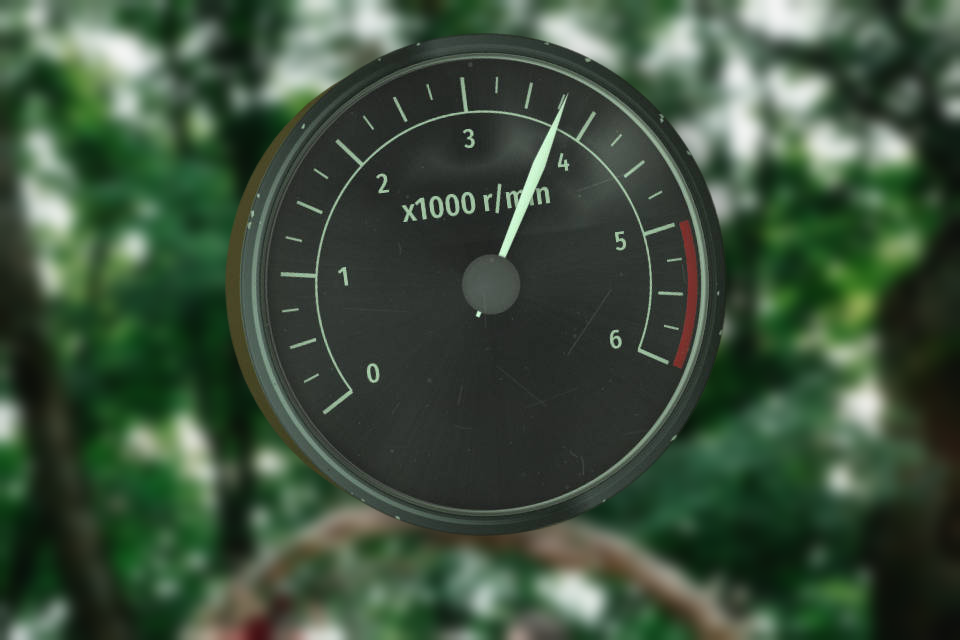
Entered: 3750,rpm
